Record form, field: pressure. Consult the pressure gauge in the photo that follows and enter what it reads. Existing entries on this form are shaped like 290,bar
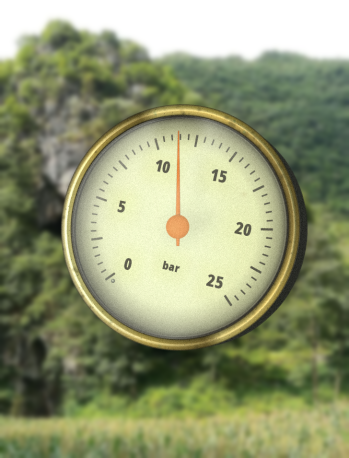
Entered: 11.5,bar
